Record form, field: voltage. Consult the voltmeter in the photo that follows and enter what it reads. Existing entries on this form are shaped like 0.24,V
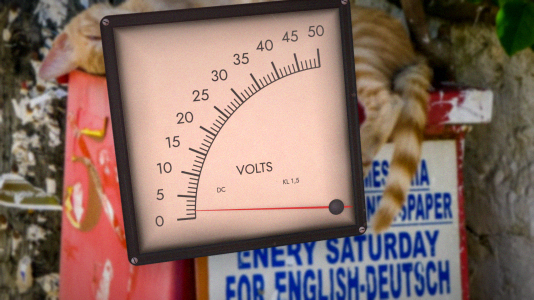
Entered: 2,V
